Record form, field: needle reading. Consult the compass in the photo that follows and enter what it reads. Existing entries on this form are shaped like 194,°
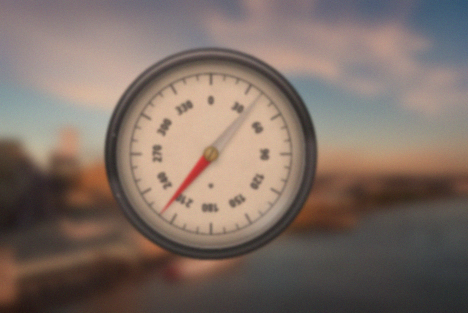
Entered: 220,°
